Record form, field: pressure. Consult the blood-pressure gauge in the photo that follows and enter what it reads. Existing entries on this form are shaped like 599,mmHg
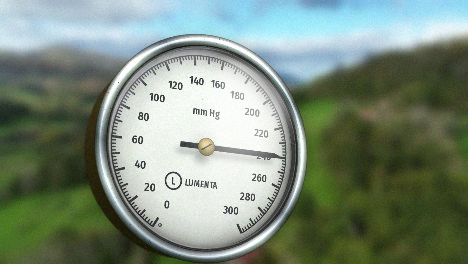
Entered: 240,mmHg
